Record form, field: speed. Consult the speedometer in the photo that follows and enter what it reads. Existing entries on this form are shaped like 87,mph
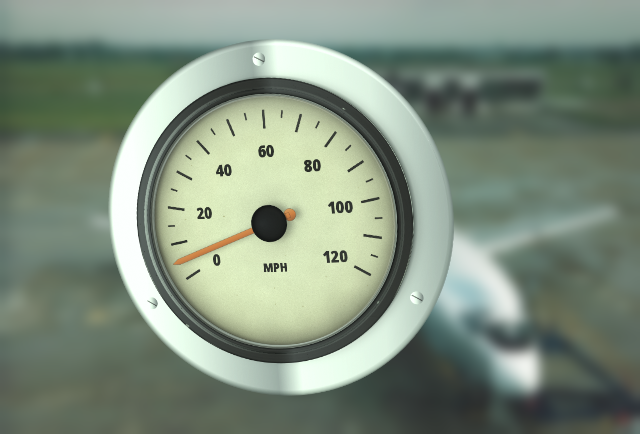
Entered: 5,mph
